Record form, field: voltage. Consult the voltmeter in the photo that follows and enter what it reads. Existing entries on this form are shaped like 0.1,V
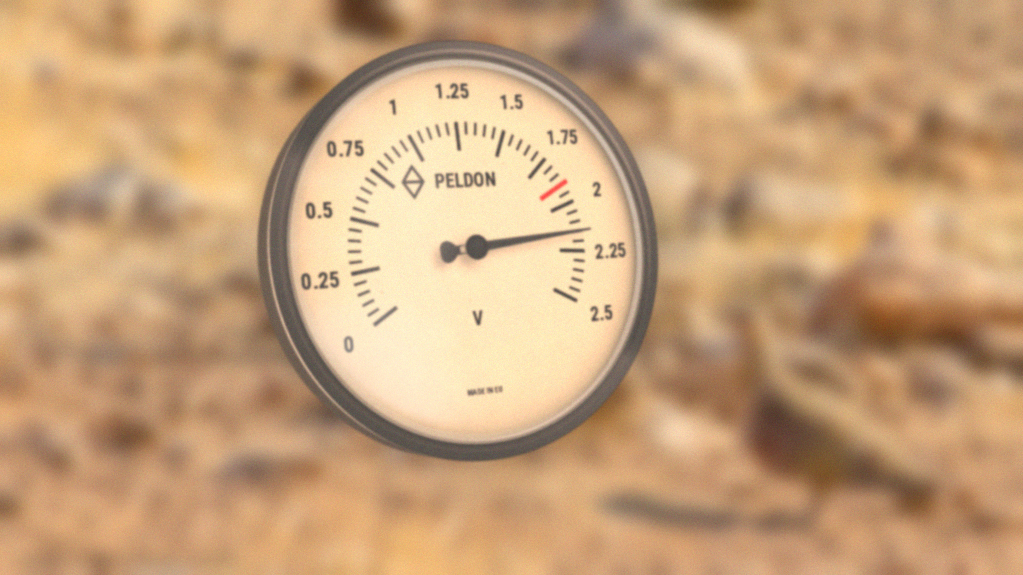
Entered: 2.15,V
